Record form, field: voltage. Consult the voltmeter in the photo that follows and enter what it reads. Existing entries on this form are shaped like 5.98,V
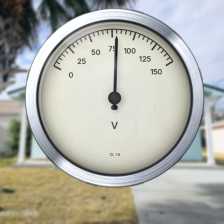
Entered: 80,V
